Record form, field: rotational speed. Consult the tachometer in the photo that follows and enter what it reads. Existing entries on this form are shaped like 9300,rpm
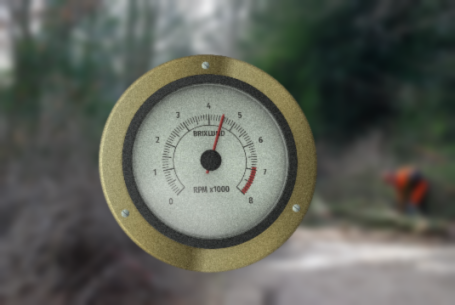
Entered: 4500,rpm
